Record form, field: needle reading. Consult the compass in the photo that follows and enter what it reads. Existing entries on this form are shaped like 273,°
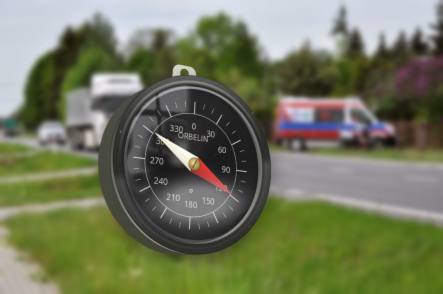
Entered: 120,°
